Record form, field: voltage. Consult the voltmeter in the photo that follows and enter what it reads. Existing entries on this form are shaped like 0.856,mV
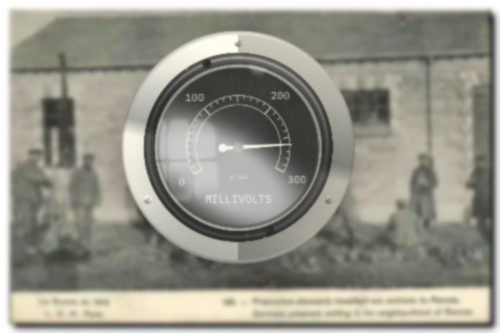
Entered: 260,mV
